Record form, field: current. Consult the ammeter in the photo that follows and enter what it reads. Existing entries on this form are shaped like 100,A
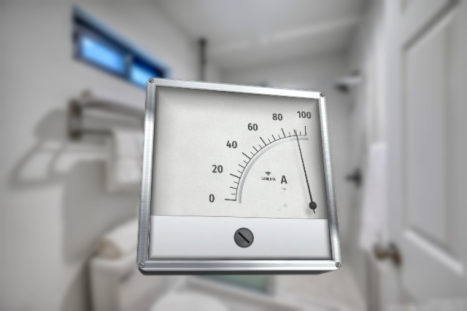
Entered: 90,A
